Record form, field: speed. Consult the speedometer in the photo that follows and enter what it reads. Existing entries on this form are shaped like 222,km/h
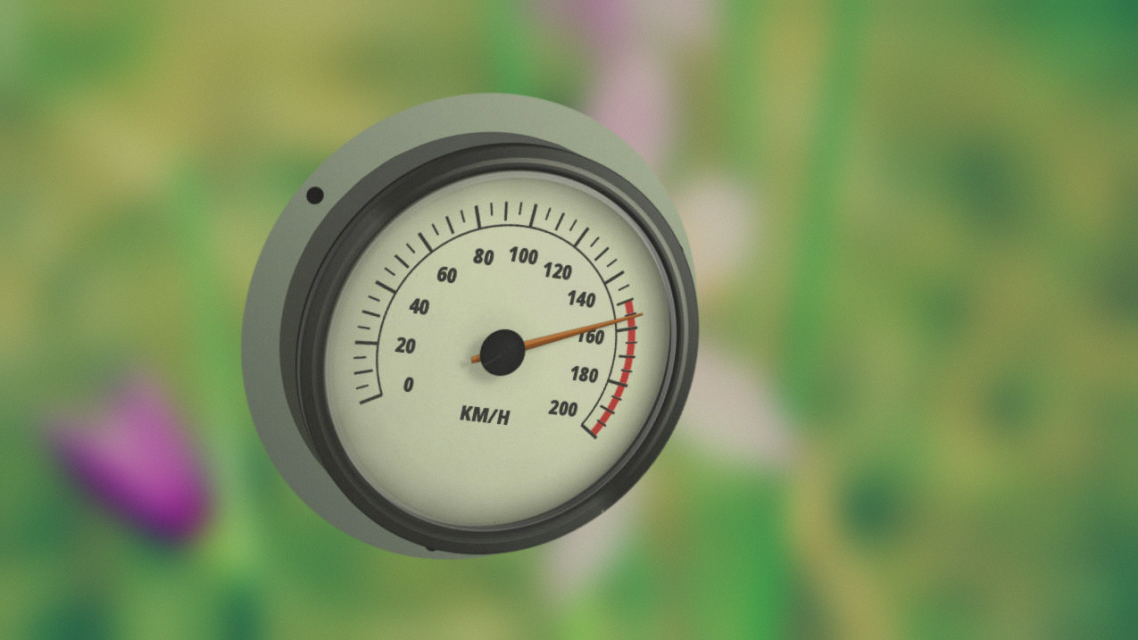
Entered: 155,km/h
